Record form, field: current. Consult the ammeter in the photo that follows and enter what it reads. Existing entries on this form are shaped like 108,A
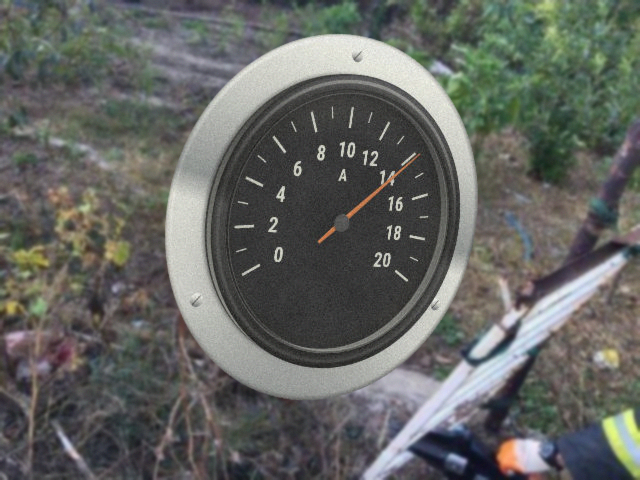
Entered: 14,A
